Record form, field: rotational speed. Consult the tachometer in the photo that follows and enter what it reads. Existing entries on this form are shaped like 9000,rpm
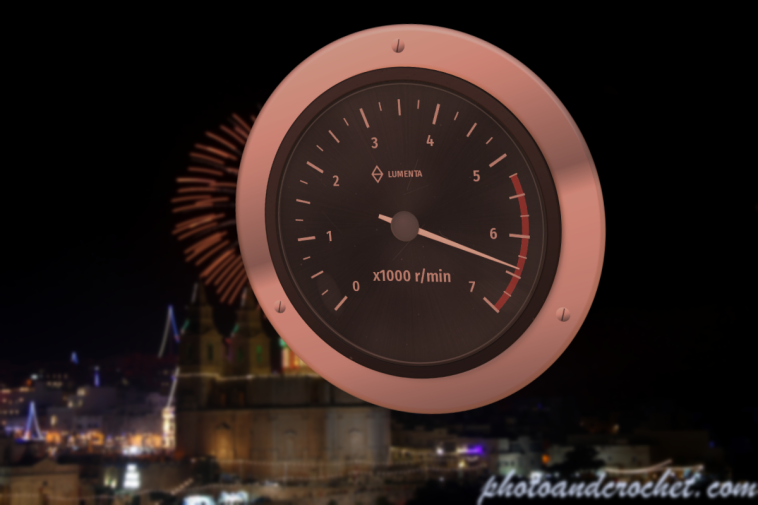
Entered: 6375,rpm
